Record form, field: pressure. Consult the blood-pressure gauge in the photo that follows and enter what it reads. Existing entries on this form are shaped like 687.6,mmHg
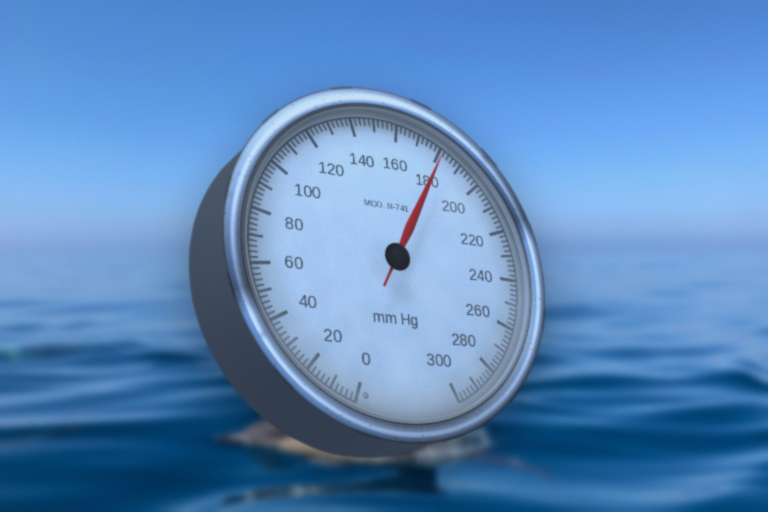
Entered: 180,mmHg
